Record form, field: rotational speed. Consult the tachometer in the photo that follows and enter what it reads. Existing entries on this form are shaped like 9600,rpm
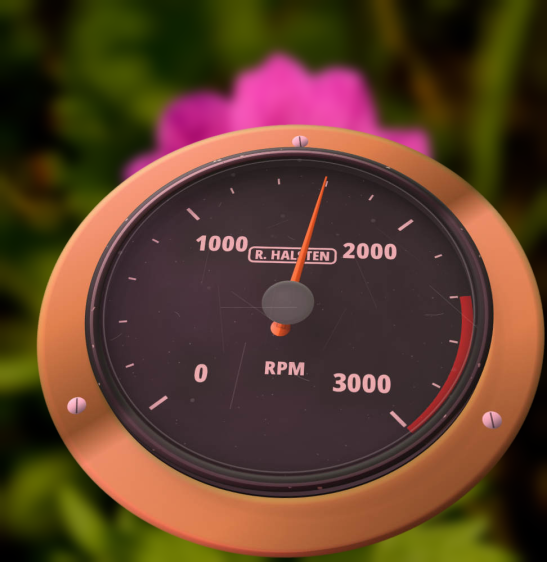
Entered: 1600,rpm
